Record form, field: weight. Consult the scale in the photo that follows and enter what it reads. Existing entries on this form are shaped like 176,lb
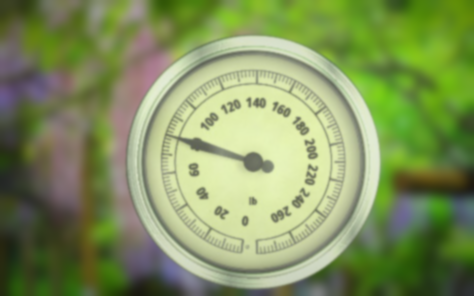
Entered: 80,lb
